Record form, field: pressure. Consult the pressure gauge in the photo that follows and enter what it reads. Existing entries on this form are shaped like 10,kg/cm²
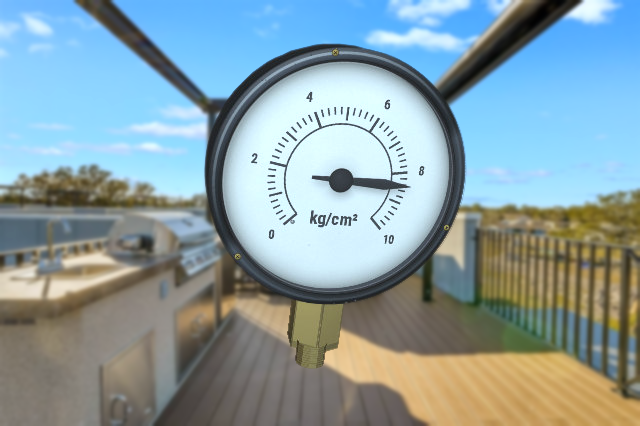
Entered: 8.4,kg/cm²
